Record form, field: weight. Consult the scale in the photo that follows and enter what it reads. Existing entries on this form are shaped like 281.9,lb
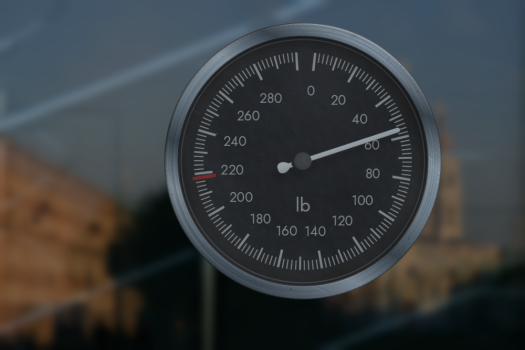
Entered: 56,lb
